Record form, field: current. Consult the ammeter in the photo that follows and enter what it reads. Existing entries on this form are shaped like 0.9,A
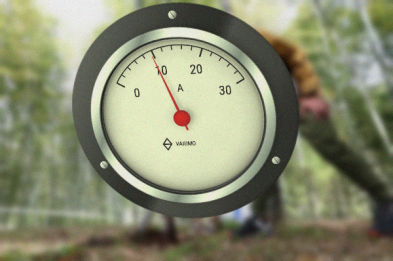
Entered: 10,A
